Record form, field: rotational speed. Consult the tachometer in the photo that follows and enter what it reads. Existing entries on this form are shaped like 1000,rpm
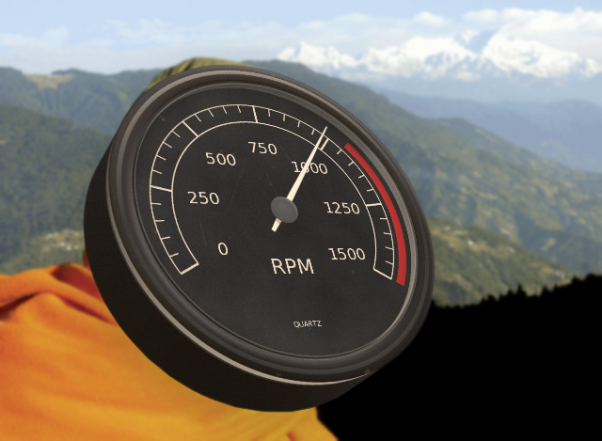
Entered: 975,rpm
